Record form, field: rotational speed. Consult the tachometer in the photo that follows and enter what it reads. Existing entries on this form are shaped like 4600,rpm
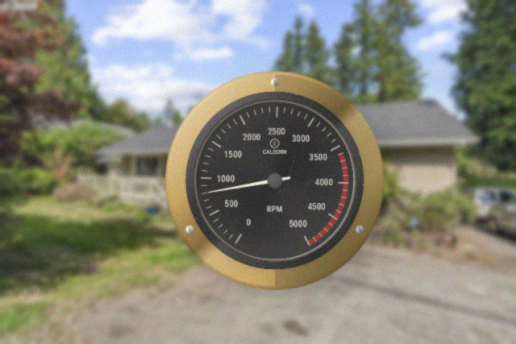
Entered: 800,rpm
